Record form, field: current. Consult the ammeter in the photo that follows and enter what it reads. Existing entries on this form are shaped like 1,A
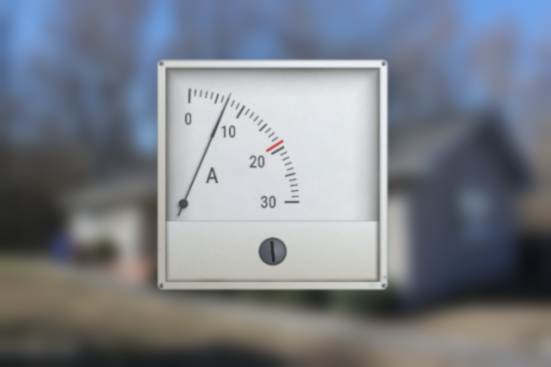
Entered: 7,A
